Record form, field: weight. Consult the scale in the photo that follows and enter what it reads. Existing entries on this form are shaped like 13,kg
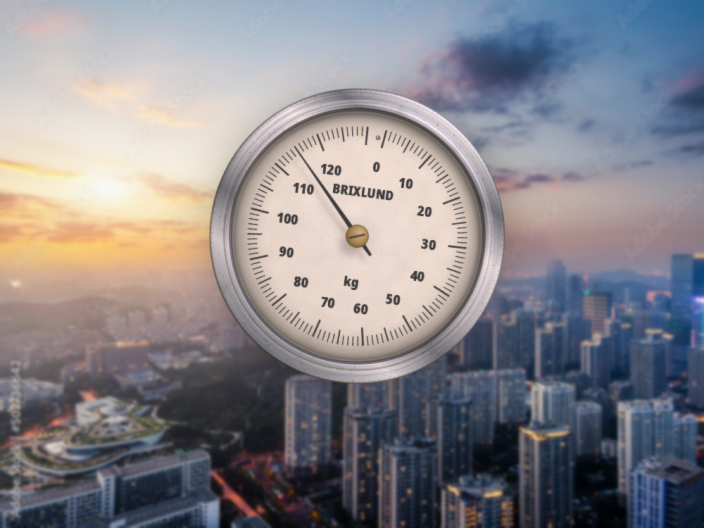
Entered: 115,kg
